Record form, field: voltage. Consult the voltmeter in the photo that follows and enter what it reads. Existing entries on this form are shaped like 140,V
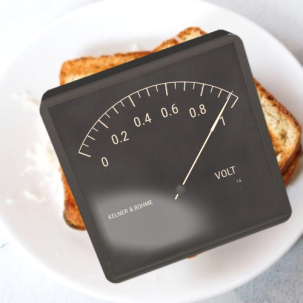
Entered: 0.95,V
